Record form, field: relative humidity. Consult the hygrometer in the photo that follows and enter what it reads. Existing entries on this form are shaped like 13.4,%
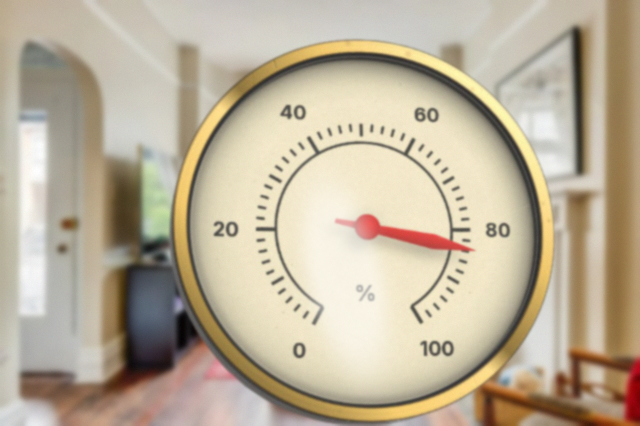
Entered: 84,%
